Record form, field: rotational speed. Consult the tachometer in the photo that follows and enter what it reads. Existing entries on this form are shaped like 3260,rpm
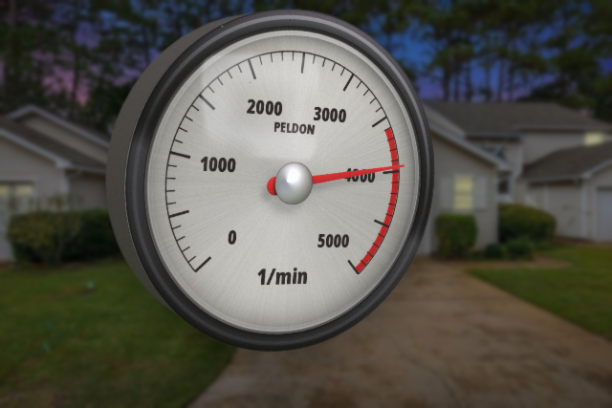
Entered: 3950,rpm
